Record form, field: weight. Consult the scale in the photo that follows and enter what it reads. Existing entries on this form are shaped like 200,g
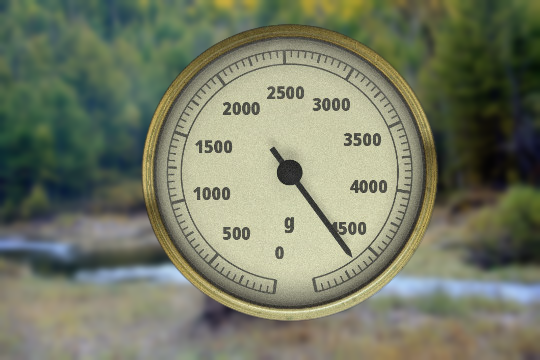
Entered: 4650,g
